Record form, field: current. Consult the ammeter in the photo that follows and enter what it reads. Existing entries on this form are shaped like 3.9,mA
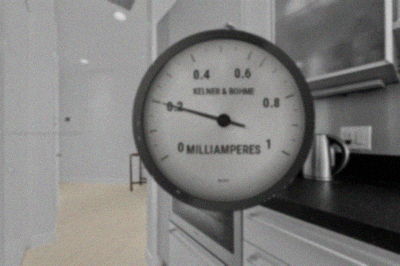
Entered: 0.2,mA
